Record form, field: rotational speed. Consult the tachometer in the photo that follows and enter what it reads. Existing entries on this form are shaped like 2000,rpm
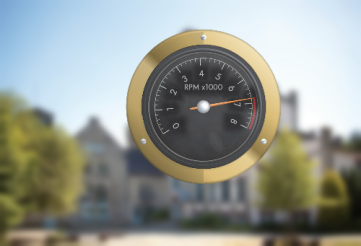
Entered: 6800,rpm
